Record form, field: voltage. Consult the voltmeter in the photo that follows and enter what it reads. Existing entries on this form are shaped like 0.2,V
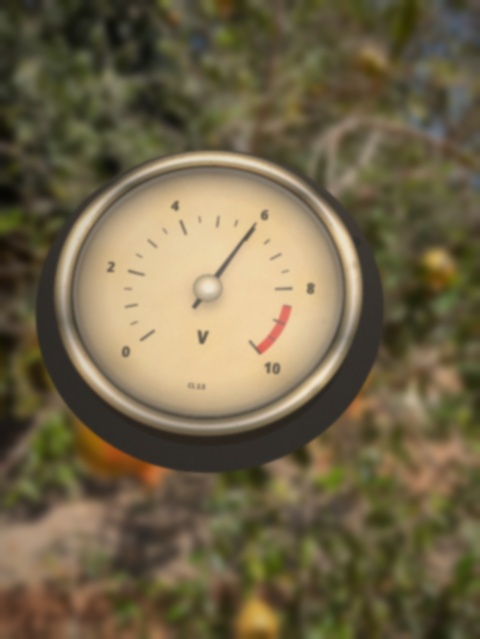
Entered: 6,V
